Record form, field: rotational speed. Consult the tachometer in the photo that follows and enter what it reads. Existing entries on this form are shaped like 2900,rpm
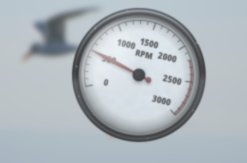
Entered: 500,rpm
